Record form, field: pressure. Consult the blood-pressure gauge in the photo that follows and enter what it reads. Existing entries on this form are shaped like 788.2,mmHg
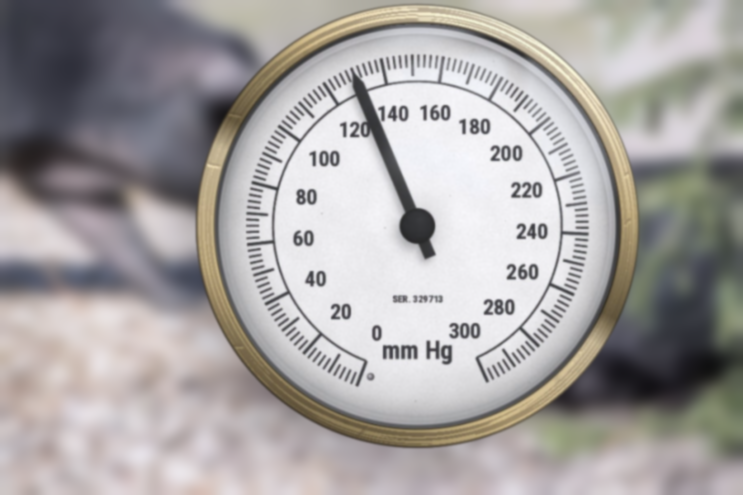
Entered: 130,mmHg
